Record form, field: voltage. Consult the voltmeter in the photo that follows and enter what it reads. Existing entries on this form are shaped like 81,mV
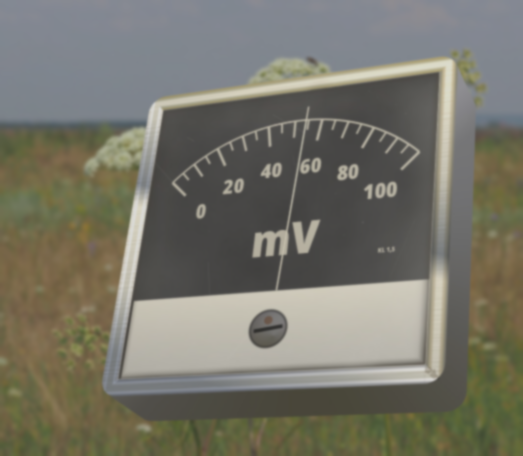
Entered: 55,mV
